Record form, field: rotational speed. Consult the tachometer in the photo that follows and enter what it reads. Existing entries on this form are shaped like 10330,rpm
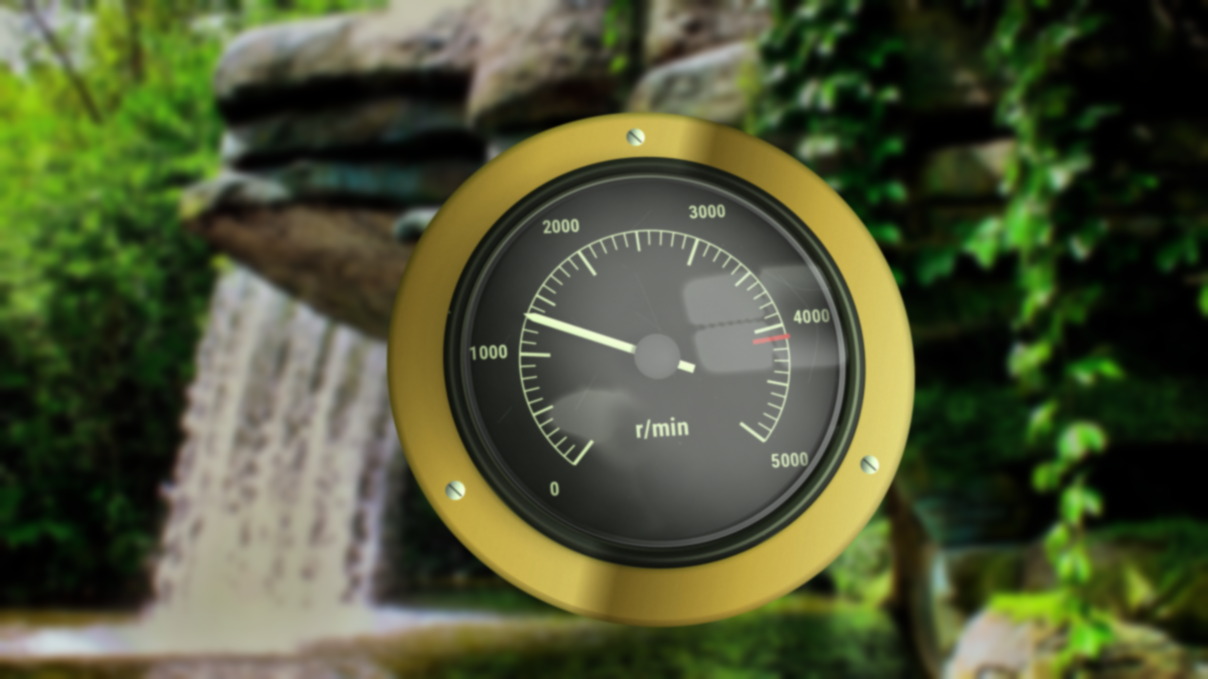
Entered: 1300,rpm
